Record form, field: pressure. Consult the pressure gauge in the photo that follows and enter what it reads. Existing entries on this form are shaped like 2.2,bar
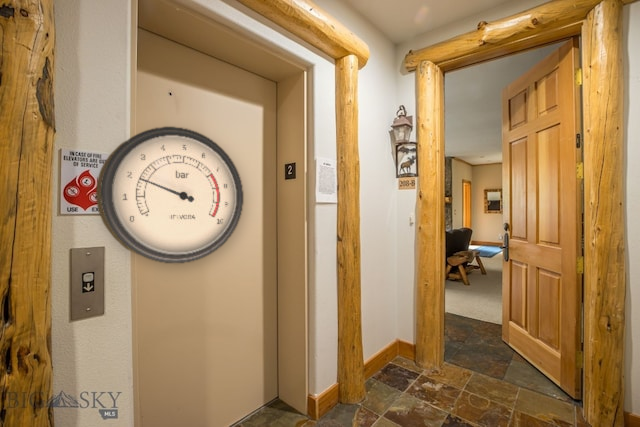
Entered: 2,bar
